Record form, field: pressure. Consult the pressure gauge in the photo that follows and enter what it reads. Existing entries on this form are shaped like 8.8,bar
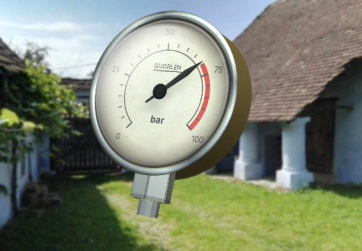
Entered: 70,bar
